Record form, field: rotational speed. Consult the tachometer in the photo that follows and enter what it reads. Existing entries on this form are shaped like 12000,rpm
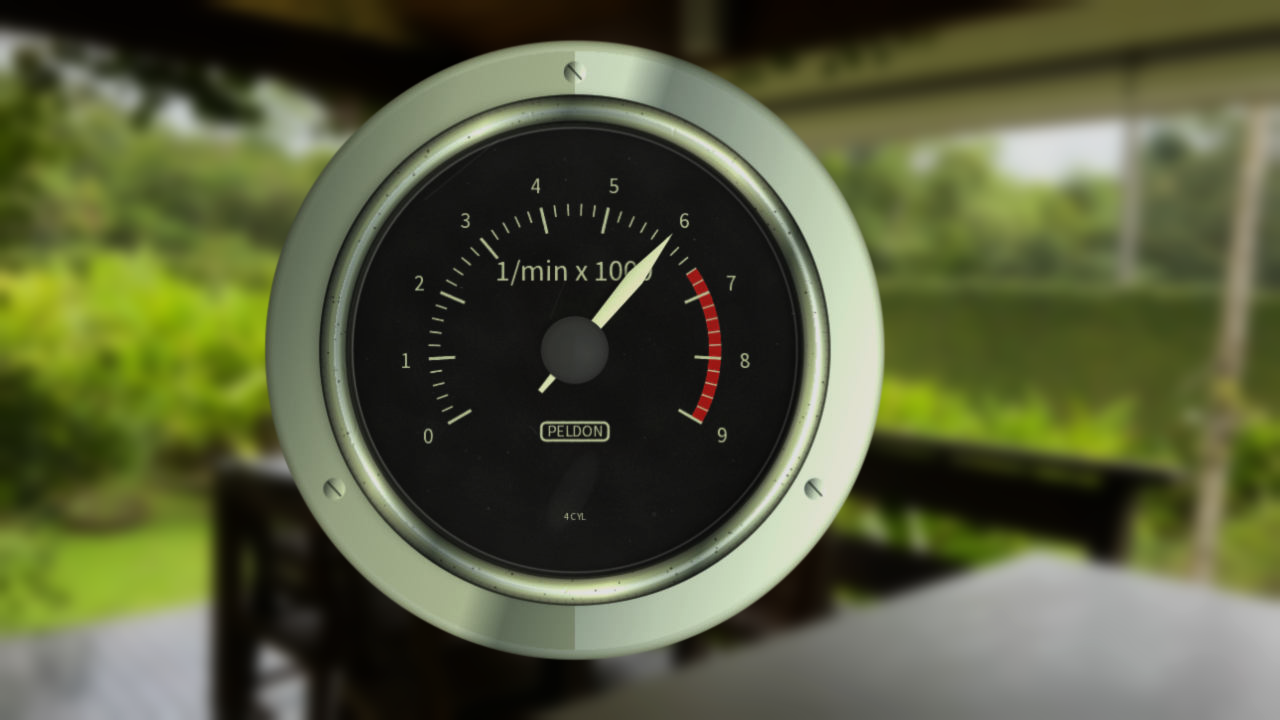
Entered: 6000,rpm
